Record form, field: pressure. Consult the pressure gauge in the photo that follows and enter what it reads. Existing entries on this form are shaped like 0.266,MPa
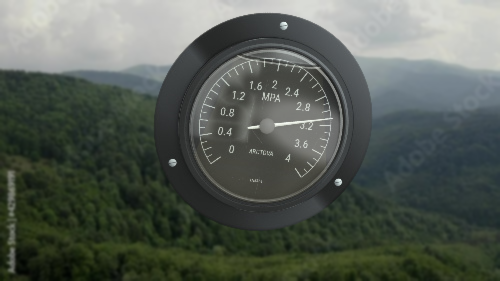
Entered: 3.1,MPa
